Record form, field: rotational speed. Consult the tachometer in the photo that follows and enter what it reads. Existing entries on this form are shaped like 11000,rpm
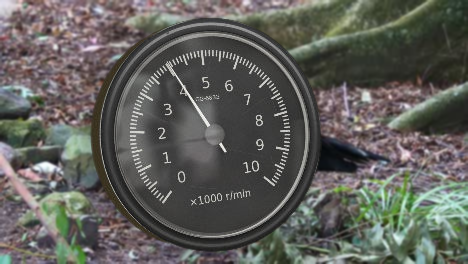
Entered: 4000,rpm
